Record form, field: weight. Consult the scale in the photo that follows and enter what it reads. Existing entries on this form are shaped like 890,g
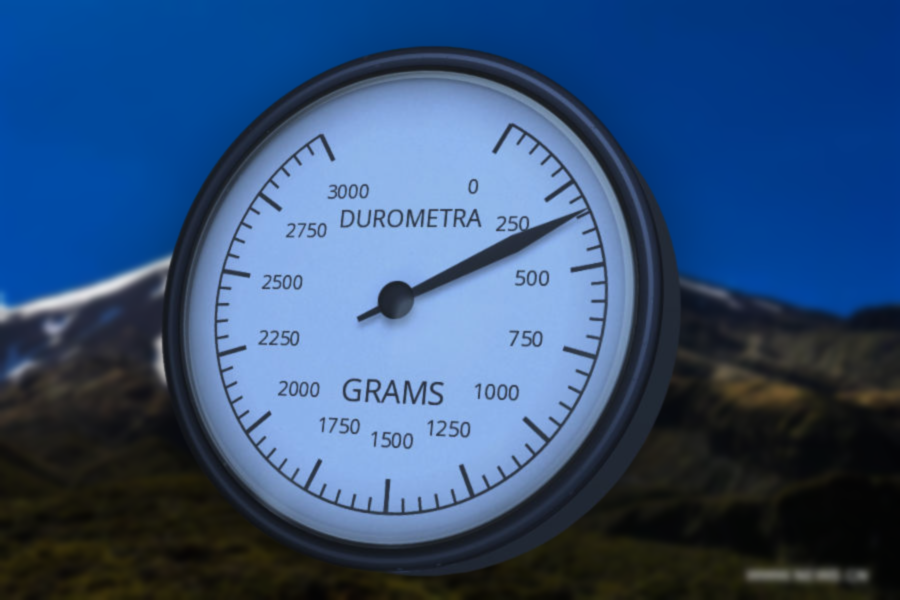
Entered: 350,g
